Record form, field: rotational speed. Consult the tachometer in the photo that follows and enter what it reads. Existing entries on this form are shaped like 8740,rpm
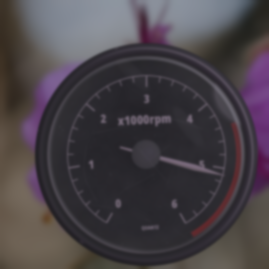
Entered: 5100,rpm
